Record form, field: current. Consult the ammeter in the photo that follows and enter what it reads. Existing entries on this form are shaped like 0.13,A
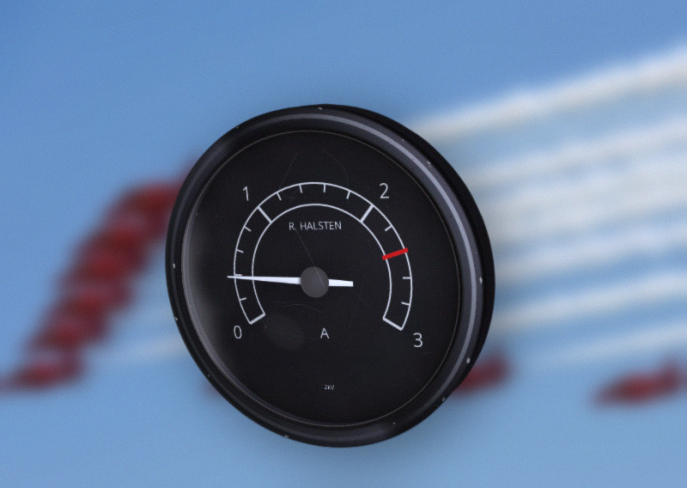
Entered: 0.4,A
